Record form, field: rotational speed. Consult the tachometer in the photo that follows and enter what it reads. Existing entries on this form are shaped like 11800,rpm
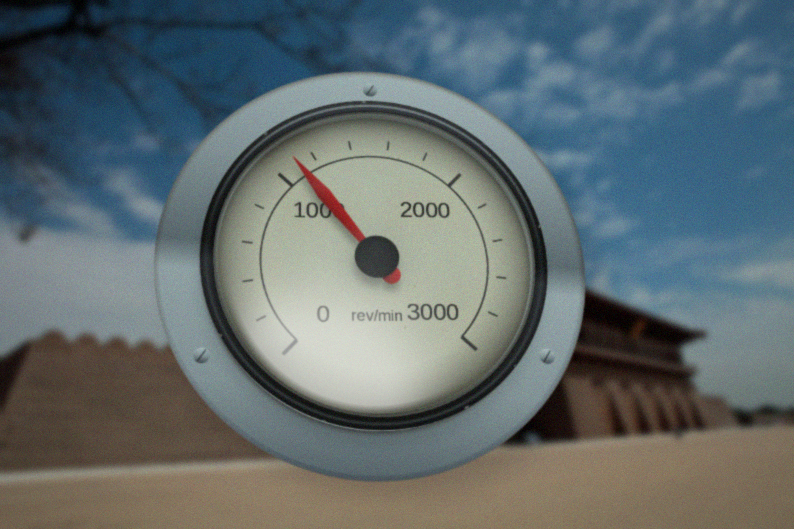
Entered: 1100,rpm
